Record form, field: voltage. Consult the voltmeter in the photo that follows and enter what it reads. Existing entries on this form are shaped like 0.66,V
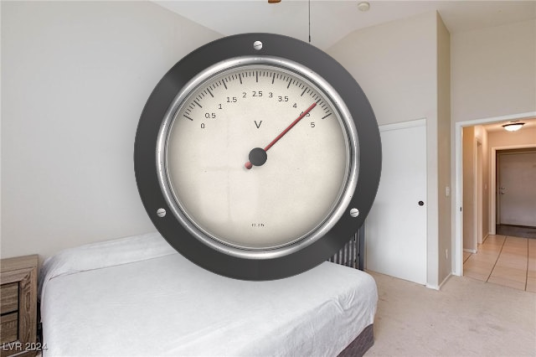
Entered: 4.5,V
